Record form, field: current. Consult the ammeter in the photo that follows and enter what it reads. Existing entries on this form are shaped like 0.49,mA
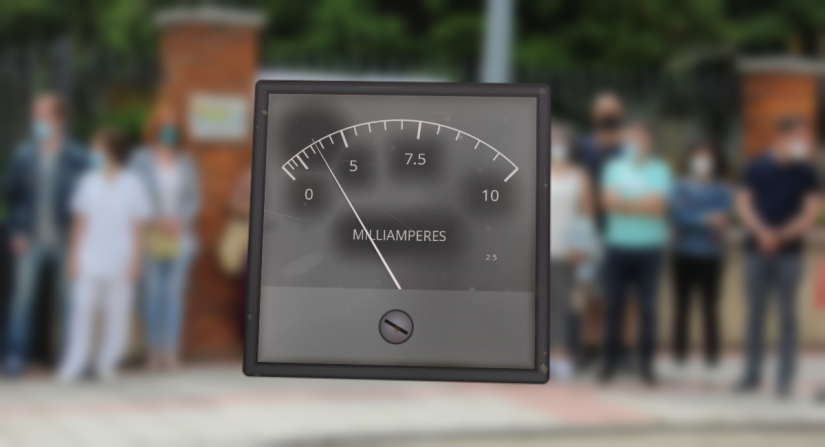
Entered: 3.75,mA
